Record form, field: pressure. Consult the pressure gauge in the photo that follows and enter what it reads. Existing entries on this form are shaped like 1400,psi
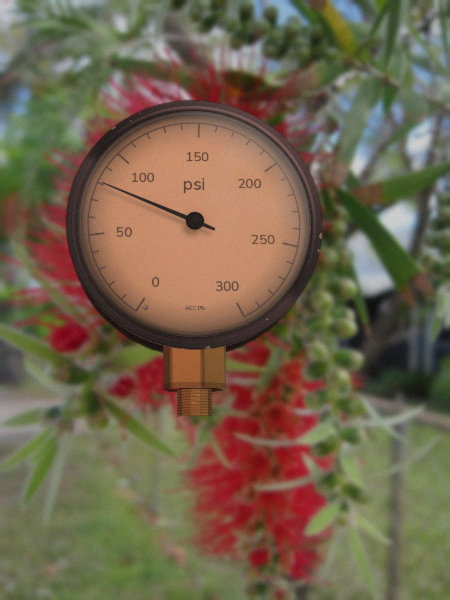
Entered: 80,psi
